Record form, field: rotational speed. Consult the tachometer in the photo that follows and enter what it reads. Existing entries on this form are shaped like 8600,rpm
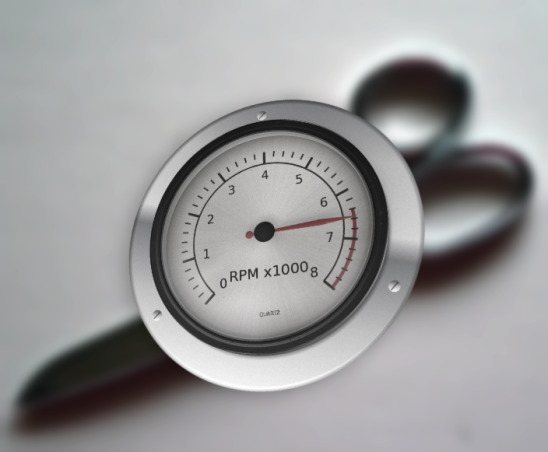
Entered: 6600,rpm
